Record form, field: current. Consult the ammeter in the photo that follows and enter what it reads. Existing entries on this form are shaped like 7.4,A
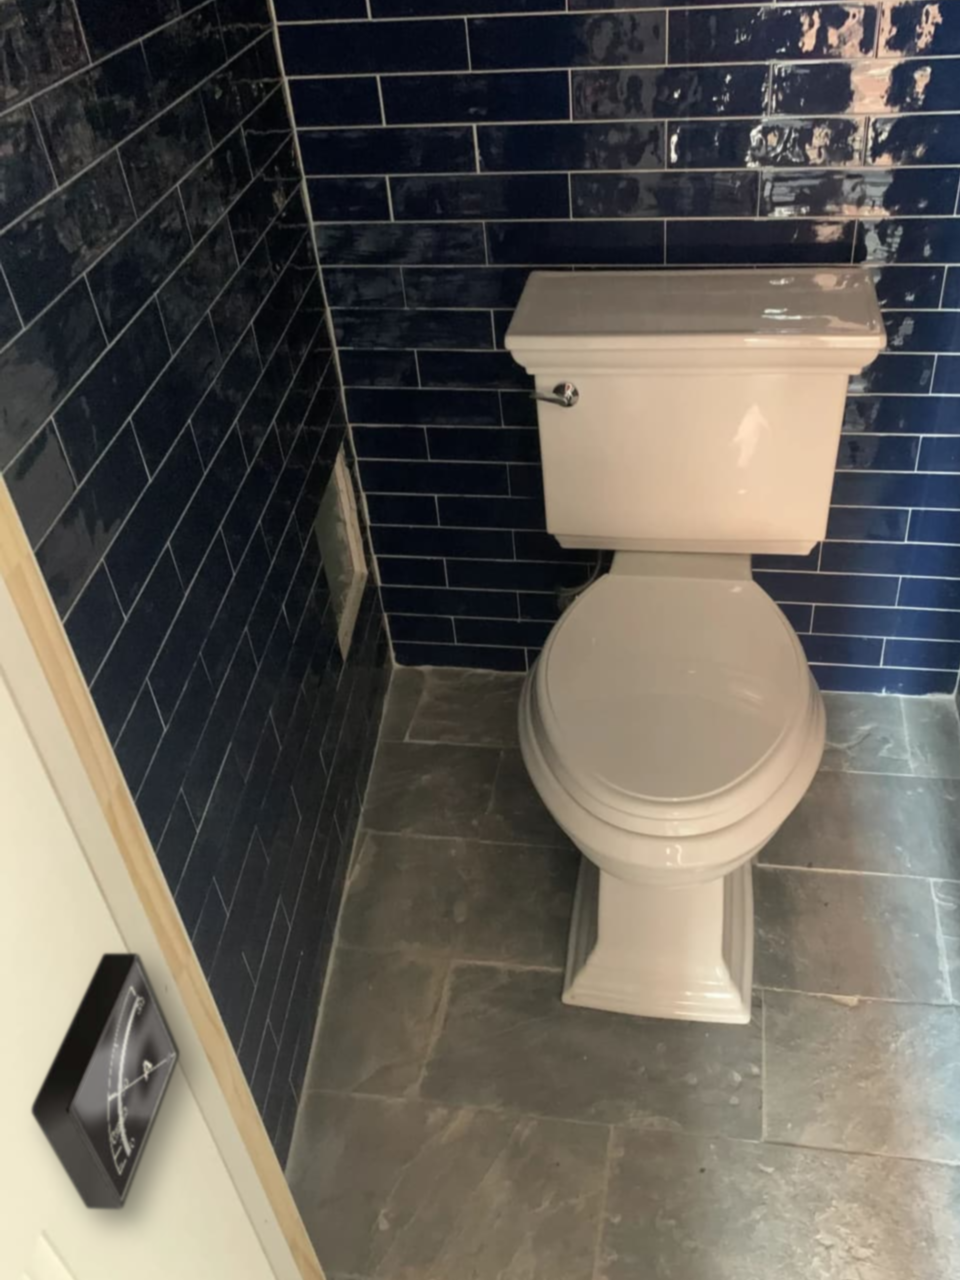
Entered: 20,A
